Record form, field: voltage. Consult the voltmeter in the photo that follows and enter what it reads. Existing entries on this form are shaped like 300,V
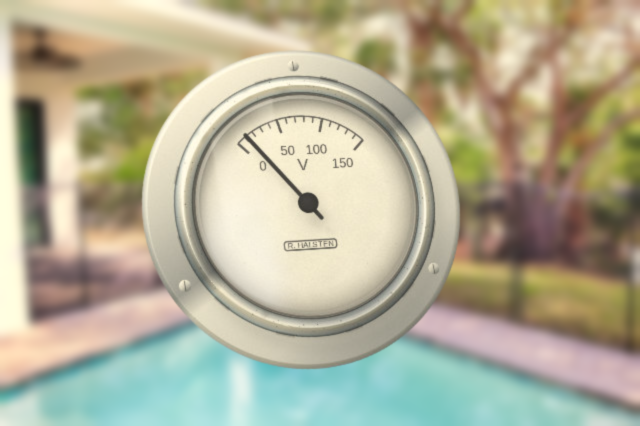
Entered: 10,V
